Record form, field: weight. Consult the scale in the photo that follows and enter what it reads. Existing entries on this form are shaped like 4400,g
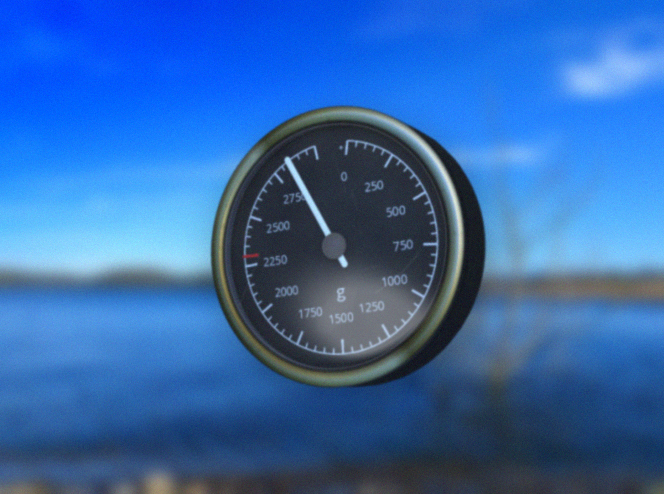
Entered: 2850,g
